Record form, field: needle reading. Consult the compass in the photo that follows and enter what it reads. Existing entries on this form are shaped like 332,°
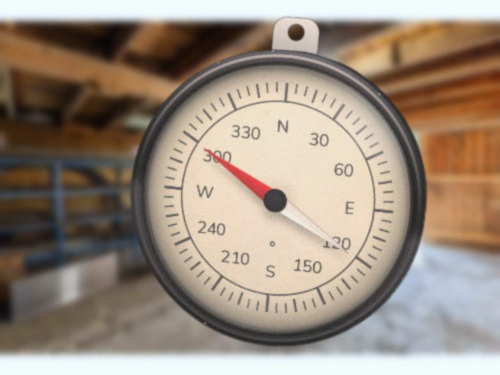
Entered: 300,°
